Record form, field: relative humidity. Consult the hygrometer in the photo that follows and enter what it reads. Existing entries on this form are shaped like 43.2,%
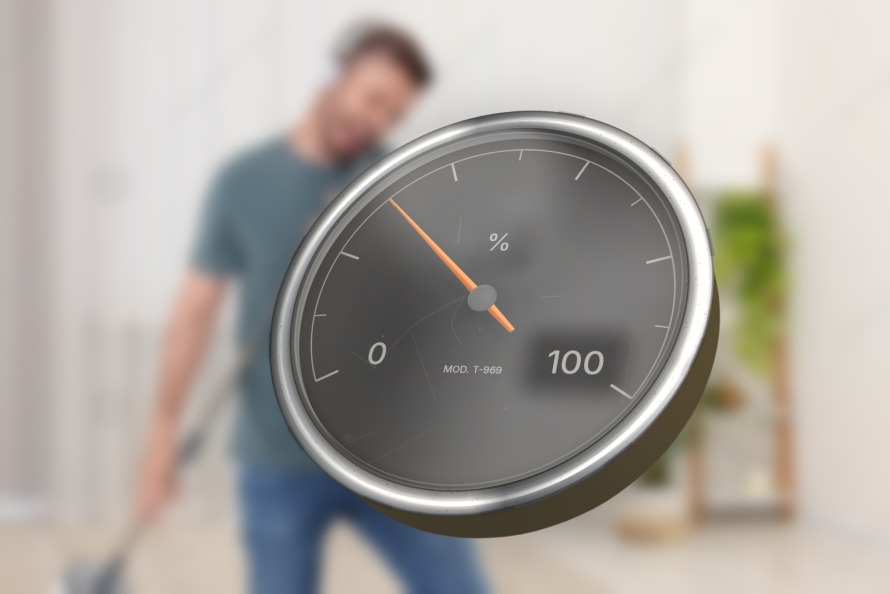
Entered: 30,%
